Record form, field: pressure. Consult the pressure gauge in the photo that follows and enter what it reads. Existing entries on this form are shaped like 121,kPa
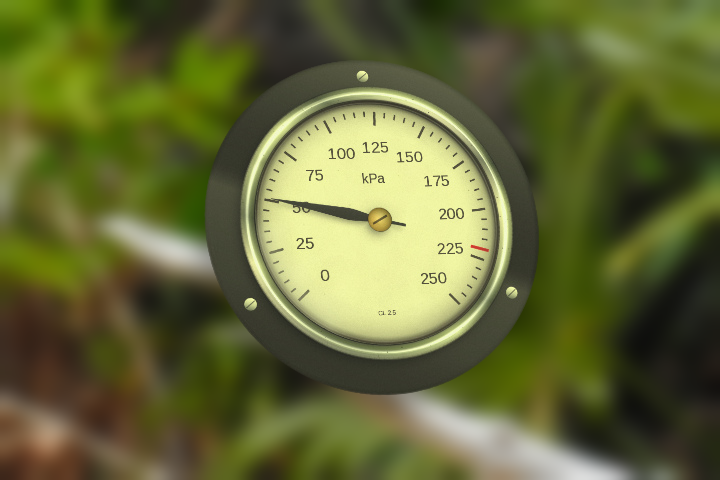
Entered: 50,kPa
